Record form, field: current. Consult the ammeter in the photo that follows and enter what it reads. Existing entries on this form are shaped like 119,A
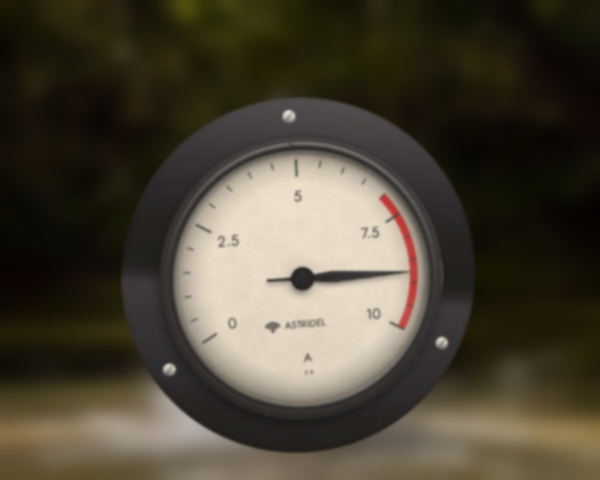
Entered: 8.75,A
